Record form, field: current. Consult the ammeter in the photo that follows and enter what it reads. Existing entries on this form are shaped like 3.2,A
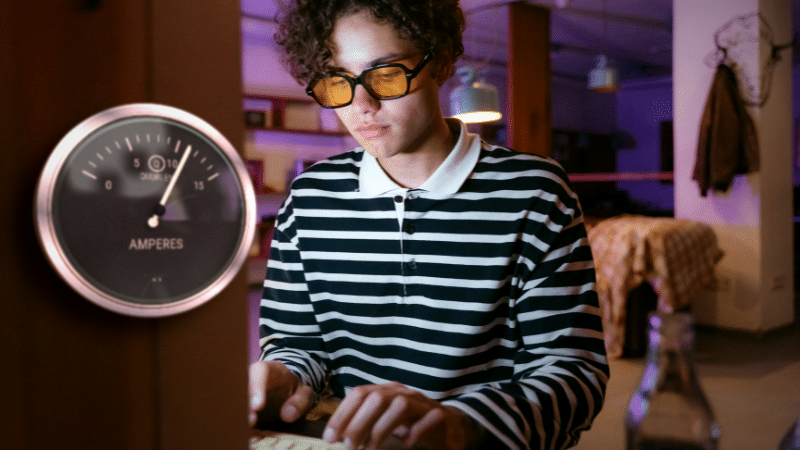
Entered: 11,A
